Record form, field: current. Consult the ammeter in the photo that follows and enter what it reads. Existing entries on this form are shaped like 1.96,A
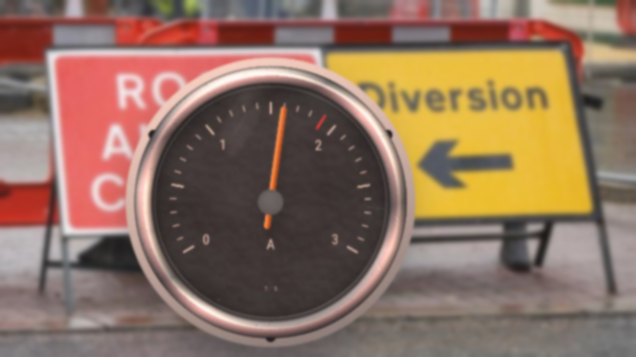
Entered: 1.6,A
